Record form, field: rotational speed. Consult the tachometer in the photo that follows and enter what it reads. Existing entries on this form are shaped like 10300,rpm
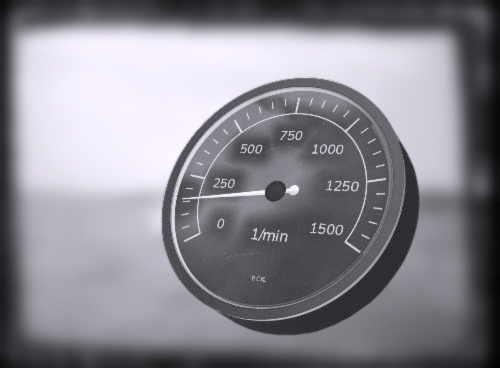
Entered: 150,rpm
